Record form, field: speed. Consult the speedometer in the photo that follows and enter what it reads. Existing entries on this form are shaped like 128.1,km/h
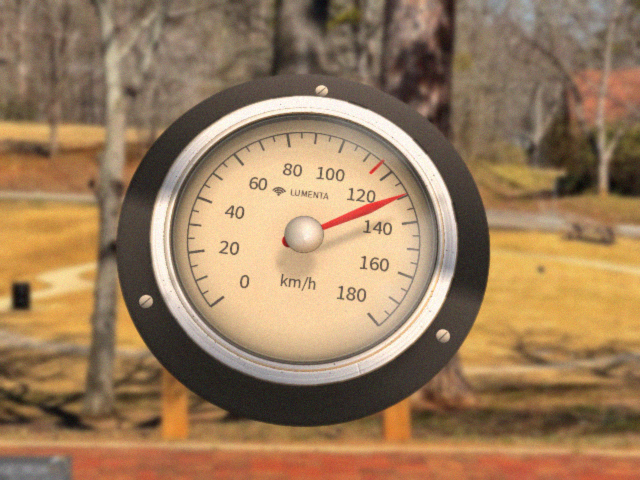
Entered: 130,km/h
